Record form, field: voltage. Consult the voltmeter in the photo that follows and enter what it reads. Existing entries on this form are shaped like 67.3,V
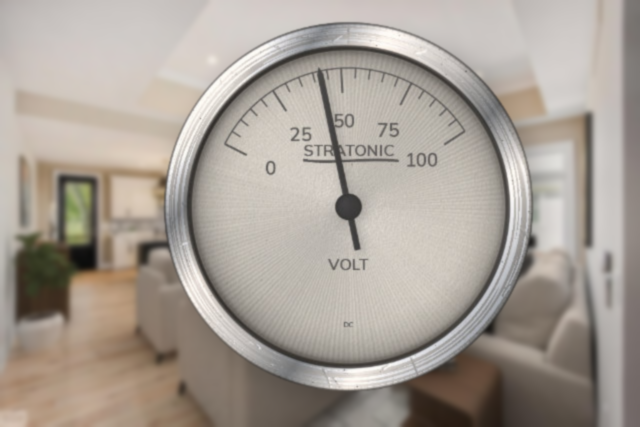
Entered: 42.5,V
